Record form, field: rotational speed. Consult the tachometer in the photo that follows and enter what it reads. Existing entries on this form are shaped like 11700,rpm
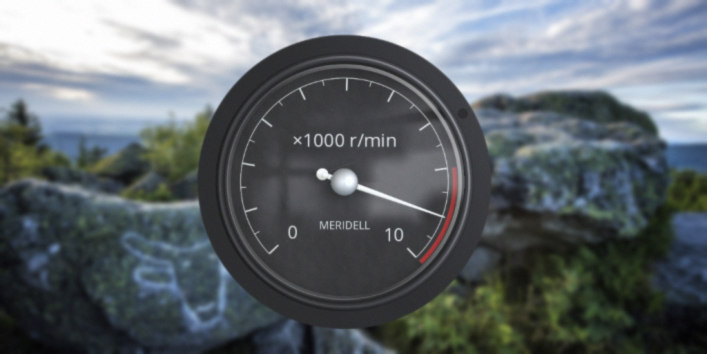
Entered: 9000,rpm
